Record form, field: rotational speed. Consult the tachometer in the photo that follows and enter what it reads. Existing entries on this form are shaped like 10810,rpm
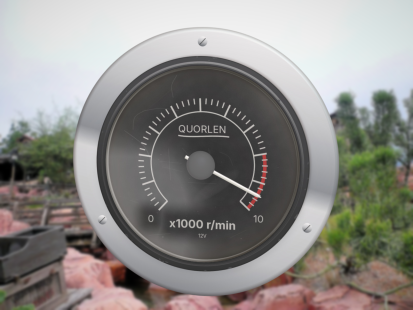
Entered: 9400,rpm
